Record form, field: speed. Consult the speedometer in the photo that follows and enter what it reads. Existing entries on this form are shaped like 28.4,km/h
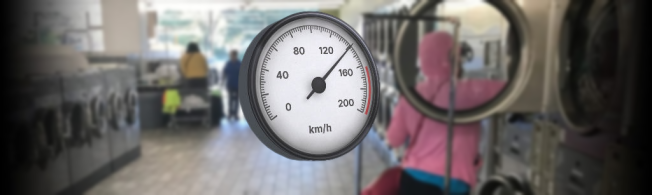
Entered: 140,km/h
